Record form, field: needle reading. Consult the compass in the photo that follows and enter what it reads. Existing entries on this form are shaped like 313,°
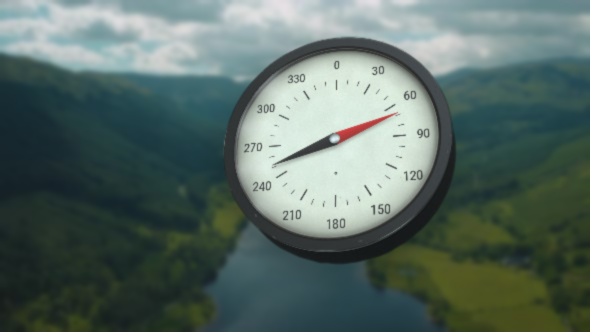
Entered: 70,°
